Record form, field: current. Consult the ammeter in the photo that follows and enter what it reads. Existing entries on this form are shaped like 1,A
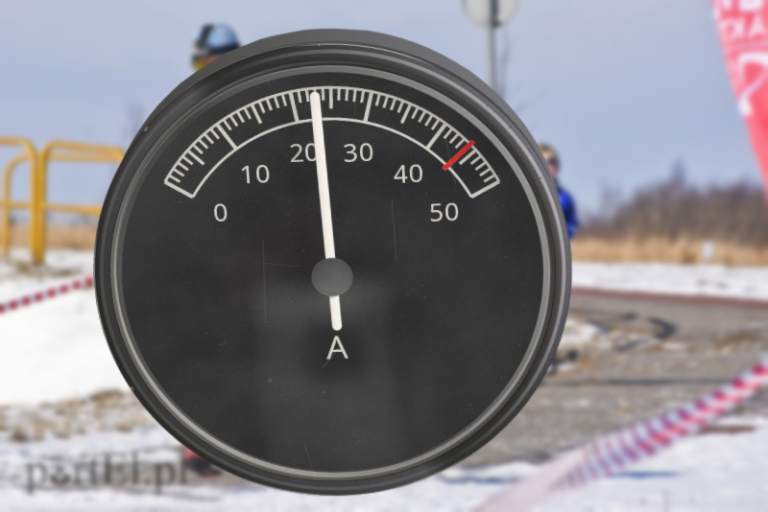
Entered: 23,A
